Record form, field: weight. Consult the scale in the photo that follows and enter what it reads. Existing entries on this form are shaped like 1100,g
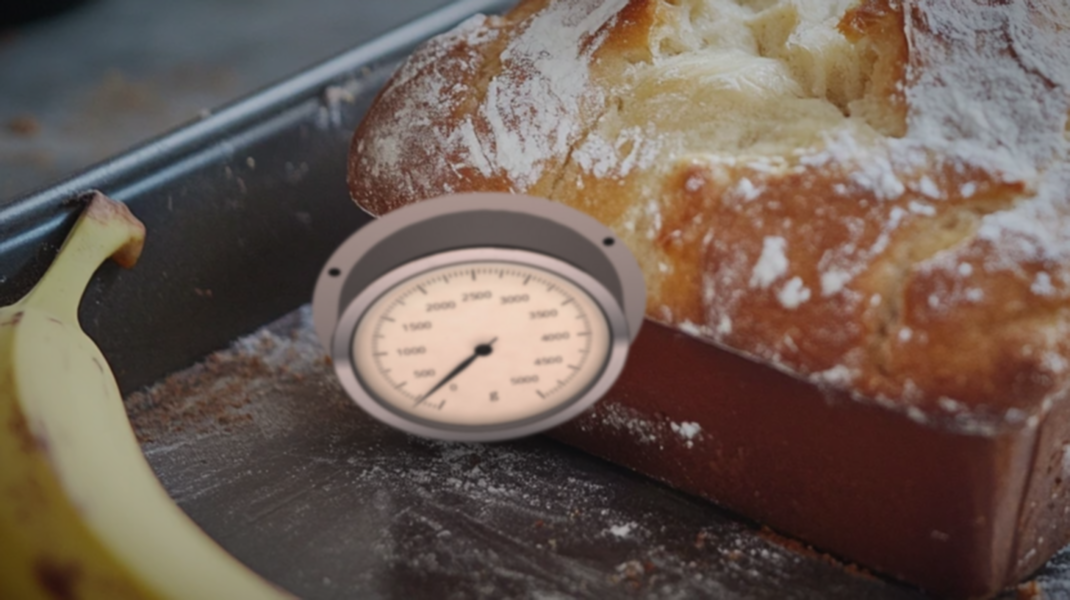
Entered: 250,g
